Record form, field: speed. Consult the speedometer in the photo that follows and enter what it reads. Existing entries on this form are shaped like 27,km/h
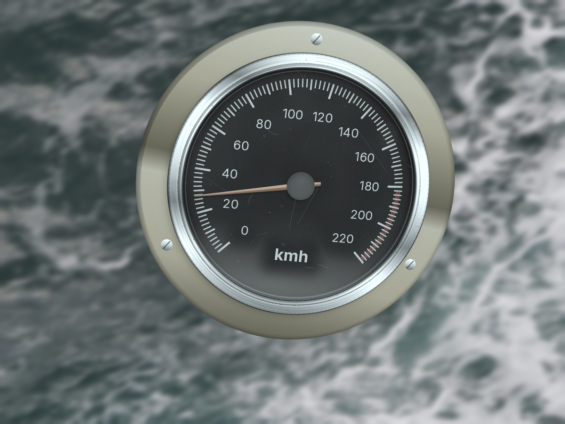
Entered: 28,km/h
